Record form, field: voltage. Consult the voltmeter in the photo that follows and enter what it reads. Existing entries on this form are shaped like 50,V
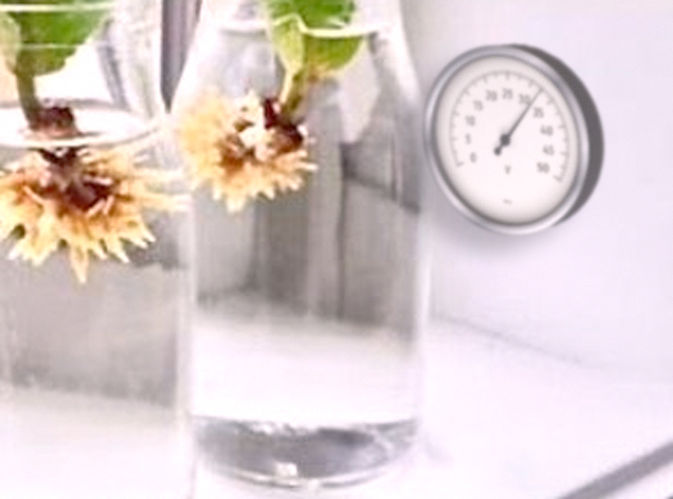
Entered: 32.5,V
